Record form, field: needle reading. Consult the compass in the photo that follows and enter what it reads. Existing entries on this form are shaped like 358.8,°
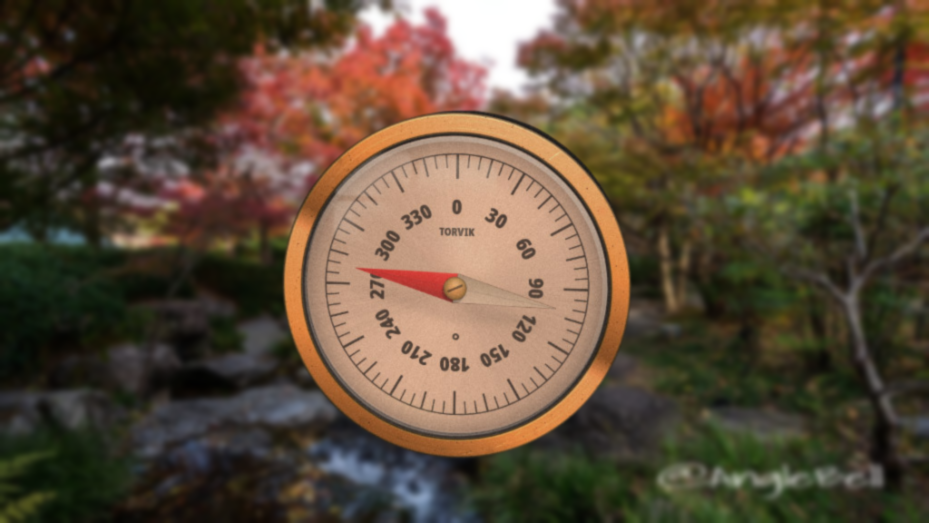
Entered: 280,°
